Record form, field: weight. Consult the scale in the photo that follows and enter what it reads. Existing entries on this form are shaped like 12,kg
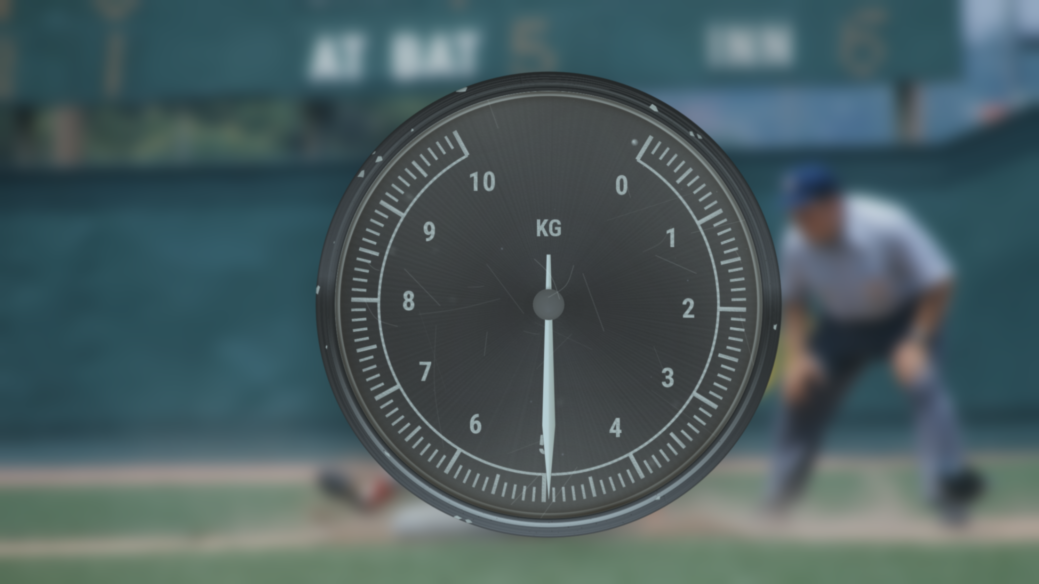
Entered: 4.95,kg
